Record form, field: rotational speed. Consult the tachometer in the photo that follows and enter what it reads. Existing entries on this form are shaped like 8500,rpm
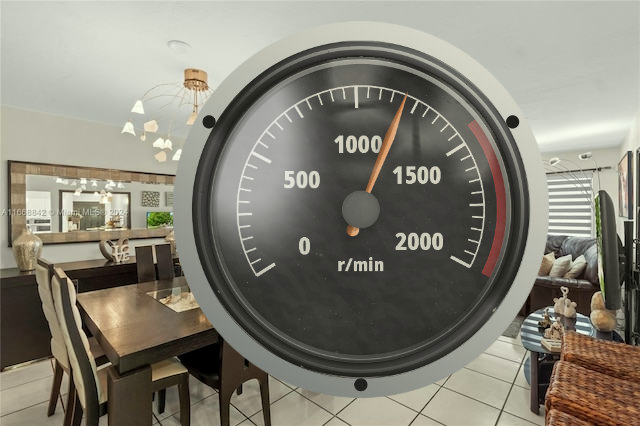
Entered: 1200,rpm
